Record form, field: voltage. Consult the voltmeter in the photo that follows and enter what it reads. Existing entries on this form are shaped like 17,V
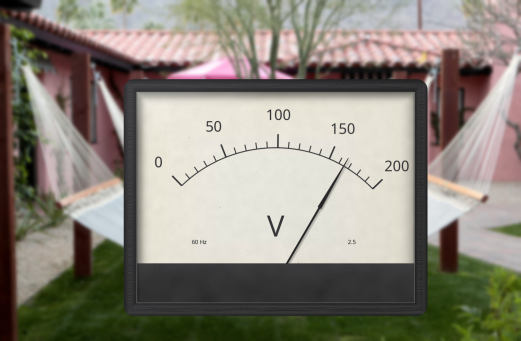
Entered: 165,V
